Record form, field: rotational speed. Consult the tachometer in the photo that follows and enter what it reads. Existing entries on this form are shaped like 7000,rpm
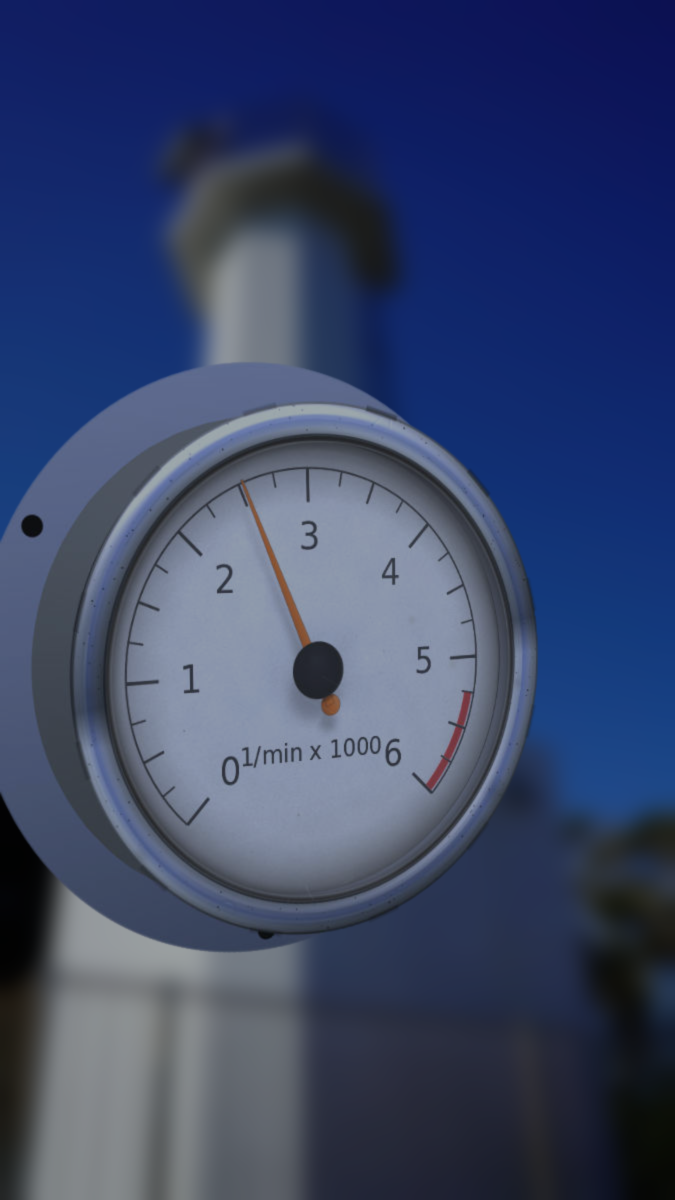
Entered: 2500,rpm
